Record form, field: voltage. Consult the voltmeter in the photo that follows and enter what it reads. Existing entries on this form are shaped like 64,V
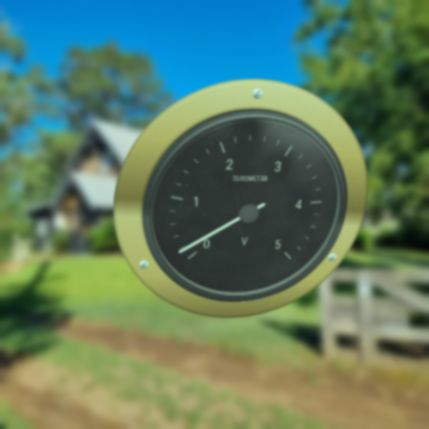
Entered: 0.2,V
